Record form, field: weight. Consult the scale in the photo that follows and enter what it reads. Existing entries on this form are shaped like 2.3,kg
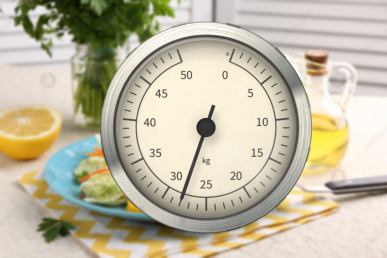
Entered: 28,kg
